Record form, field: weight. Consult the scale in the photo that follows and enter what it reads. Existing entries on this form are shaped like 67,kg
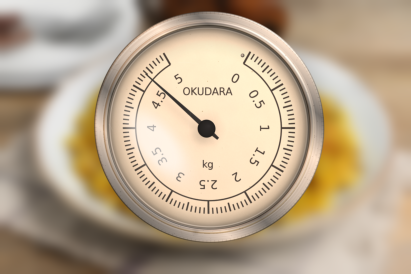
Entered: 4.7,kg
